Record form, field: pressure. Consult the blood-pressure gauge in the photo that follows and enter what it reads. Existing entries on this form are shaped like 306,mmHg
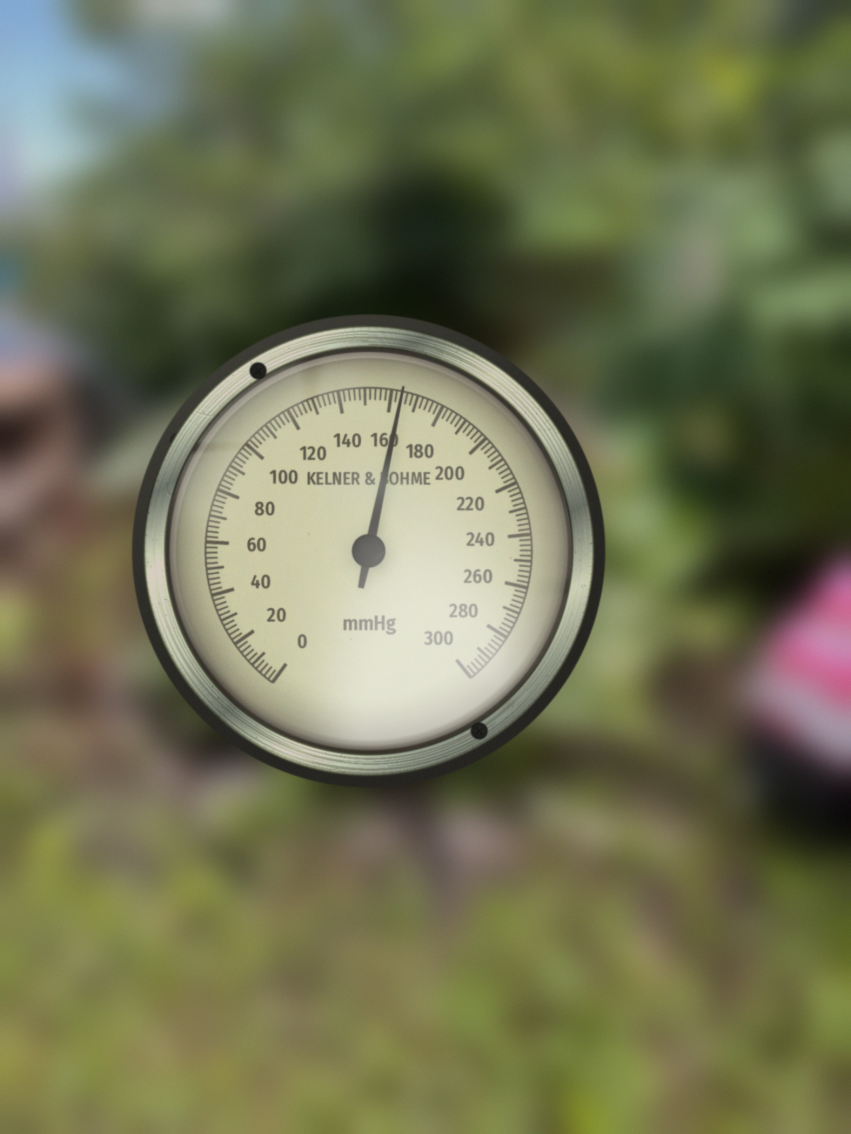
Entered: 164,mmHg
